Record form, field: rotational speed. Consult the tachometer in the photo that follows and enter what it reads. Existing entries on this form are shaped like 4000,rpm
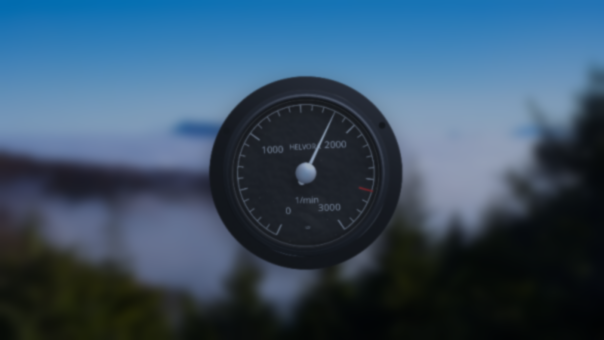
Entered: 1800,rpm
